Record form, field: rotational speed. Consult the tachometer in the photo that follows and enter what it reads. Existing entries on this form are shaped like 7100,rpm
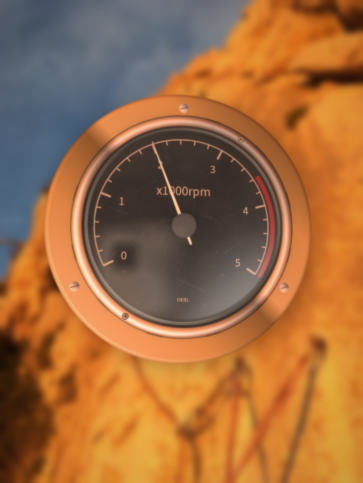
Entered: 2000,rpm
